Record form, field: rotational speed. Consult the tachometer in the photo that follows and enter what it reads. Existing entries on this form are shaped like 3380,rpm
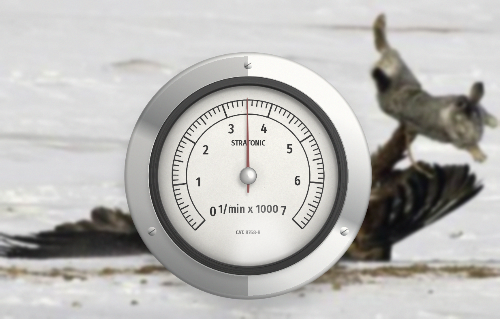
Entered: 3500,rpm
